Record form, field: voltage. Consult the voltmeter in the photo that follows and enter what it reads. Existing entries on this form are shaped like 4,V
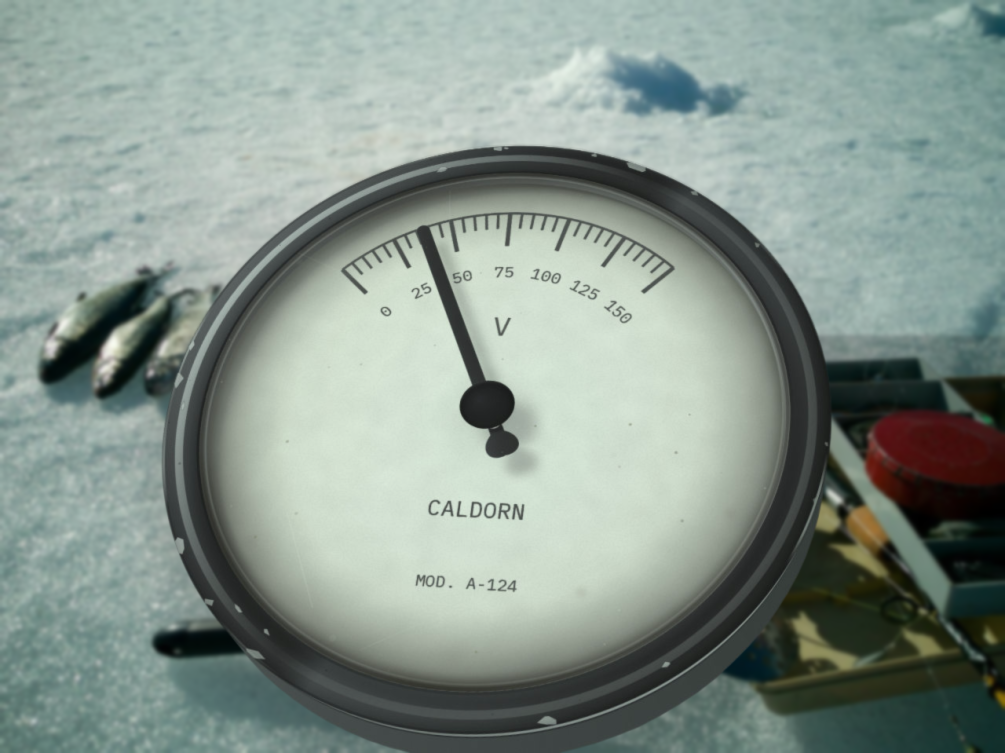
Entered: 37.5,V
